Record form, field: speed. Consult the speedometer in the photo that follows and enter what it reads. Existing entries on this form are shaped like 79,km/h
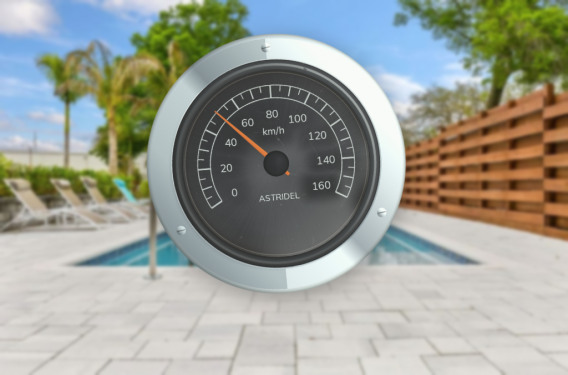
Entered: 50,km/h
